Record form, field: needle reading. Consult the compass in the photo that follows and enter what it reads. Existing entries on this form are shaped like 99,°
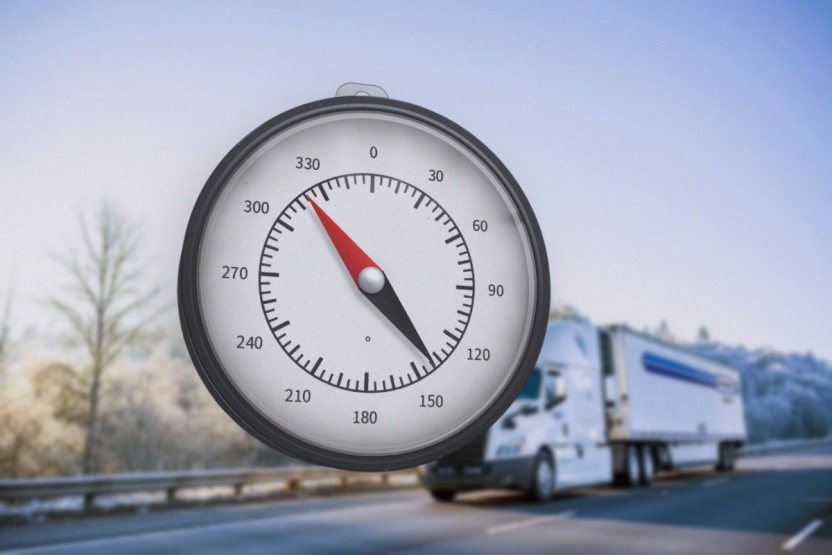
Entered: 320,°
